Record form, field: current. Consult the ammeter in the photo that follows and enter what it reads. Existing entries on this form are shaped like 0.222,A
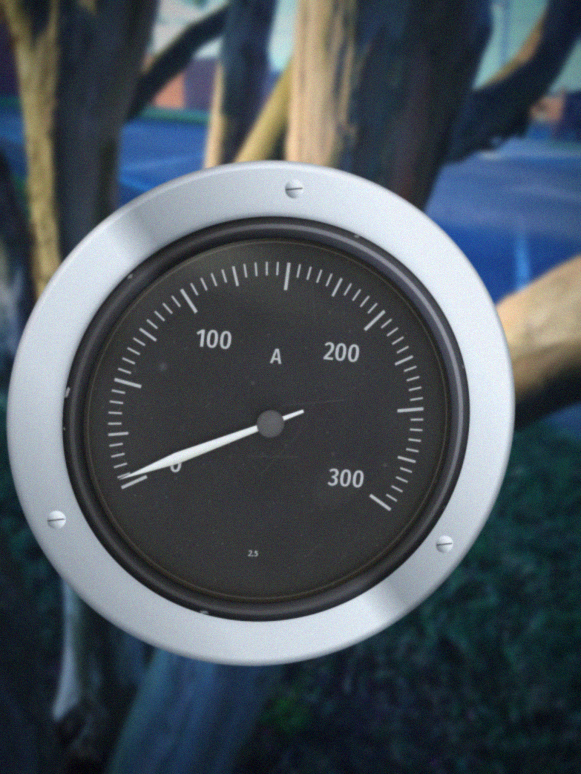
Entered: 5,A
